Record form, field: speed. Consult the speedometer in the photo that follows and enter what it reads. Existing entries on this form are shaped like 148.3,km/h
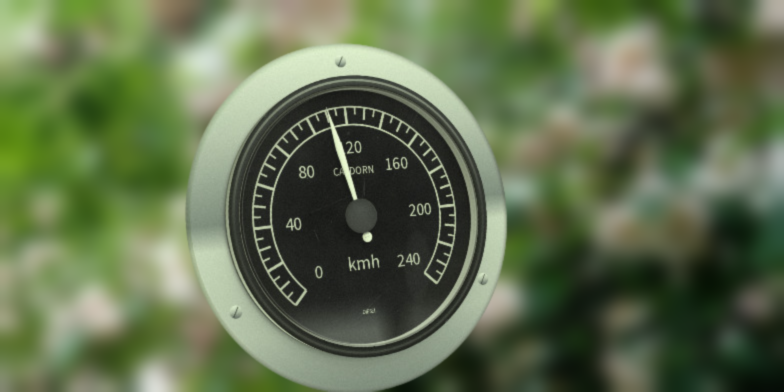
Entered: 110,km/h
